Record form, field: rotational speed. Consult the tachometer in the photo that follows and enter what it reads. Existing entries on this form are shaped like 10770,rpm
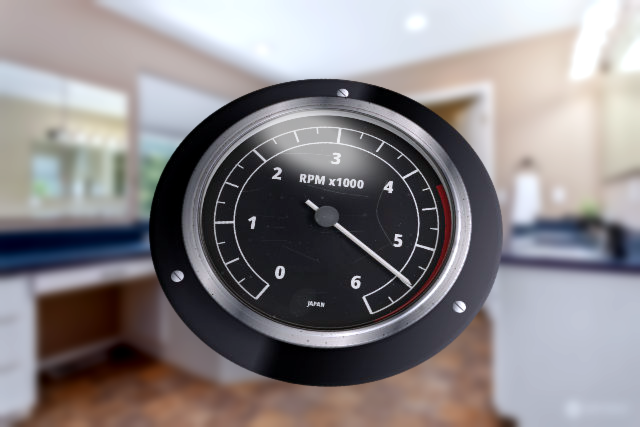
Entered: 5500,rpm
